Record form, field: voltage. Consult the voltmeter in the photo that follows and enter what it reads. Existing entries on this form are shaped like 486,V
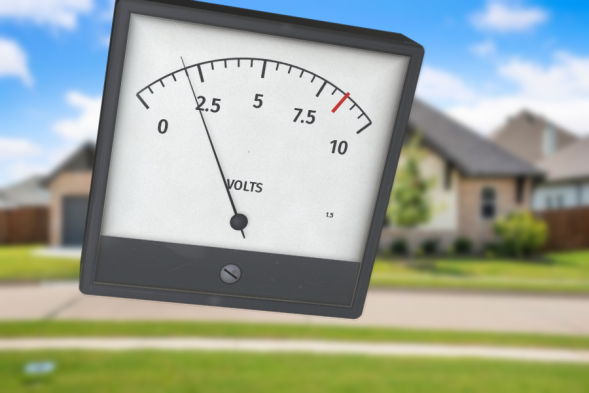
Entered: 2,V
